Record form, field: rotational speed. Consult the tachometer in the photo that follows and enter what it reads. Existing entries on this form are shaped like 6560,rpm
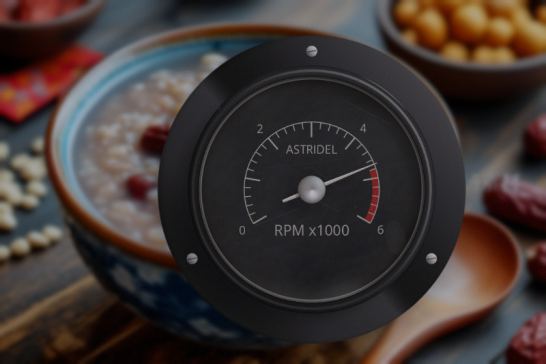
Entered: 4700,rpm
